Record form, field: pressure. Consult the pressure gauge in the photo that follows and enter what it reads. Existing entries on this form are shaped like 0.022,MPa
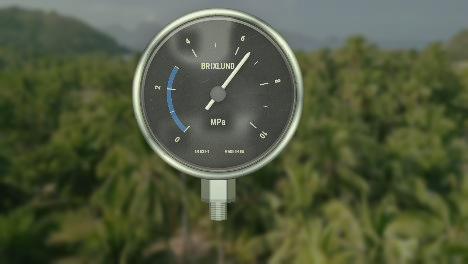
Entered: 6.5,MPa
